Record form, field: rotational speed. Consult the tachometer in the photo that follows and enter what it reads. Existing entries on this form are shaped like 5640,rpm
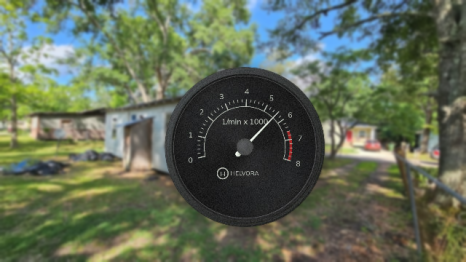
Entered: 5600,rpm
